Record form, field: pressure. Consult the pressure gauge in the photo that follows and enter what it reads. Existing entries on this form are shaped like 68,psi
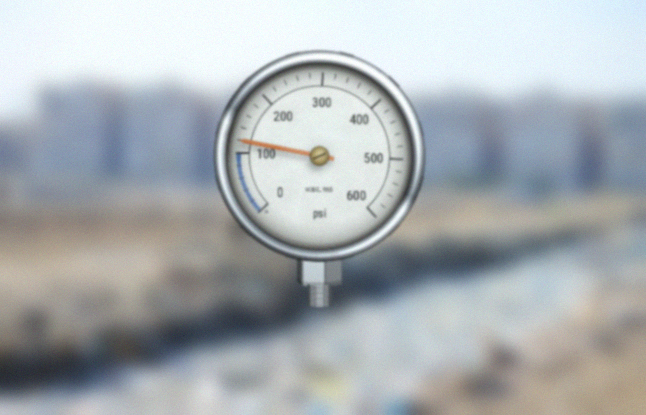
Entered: 120,psi
